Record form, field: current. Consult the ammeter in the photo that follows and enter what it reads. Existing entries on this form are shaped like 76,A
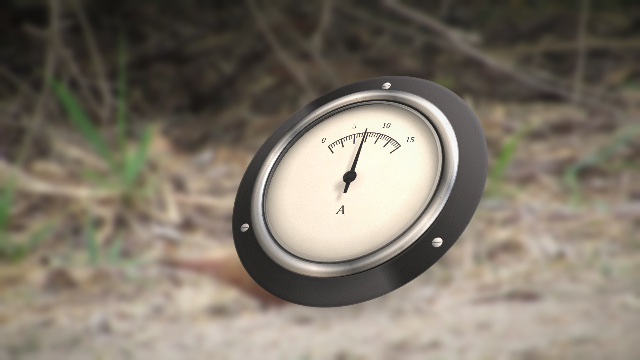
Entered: 7.5,A
